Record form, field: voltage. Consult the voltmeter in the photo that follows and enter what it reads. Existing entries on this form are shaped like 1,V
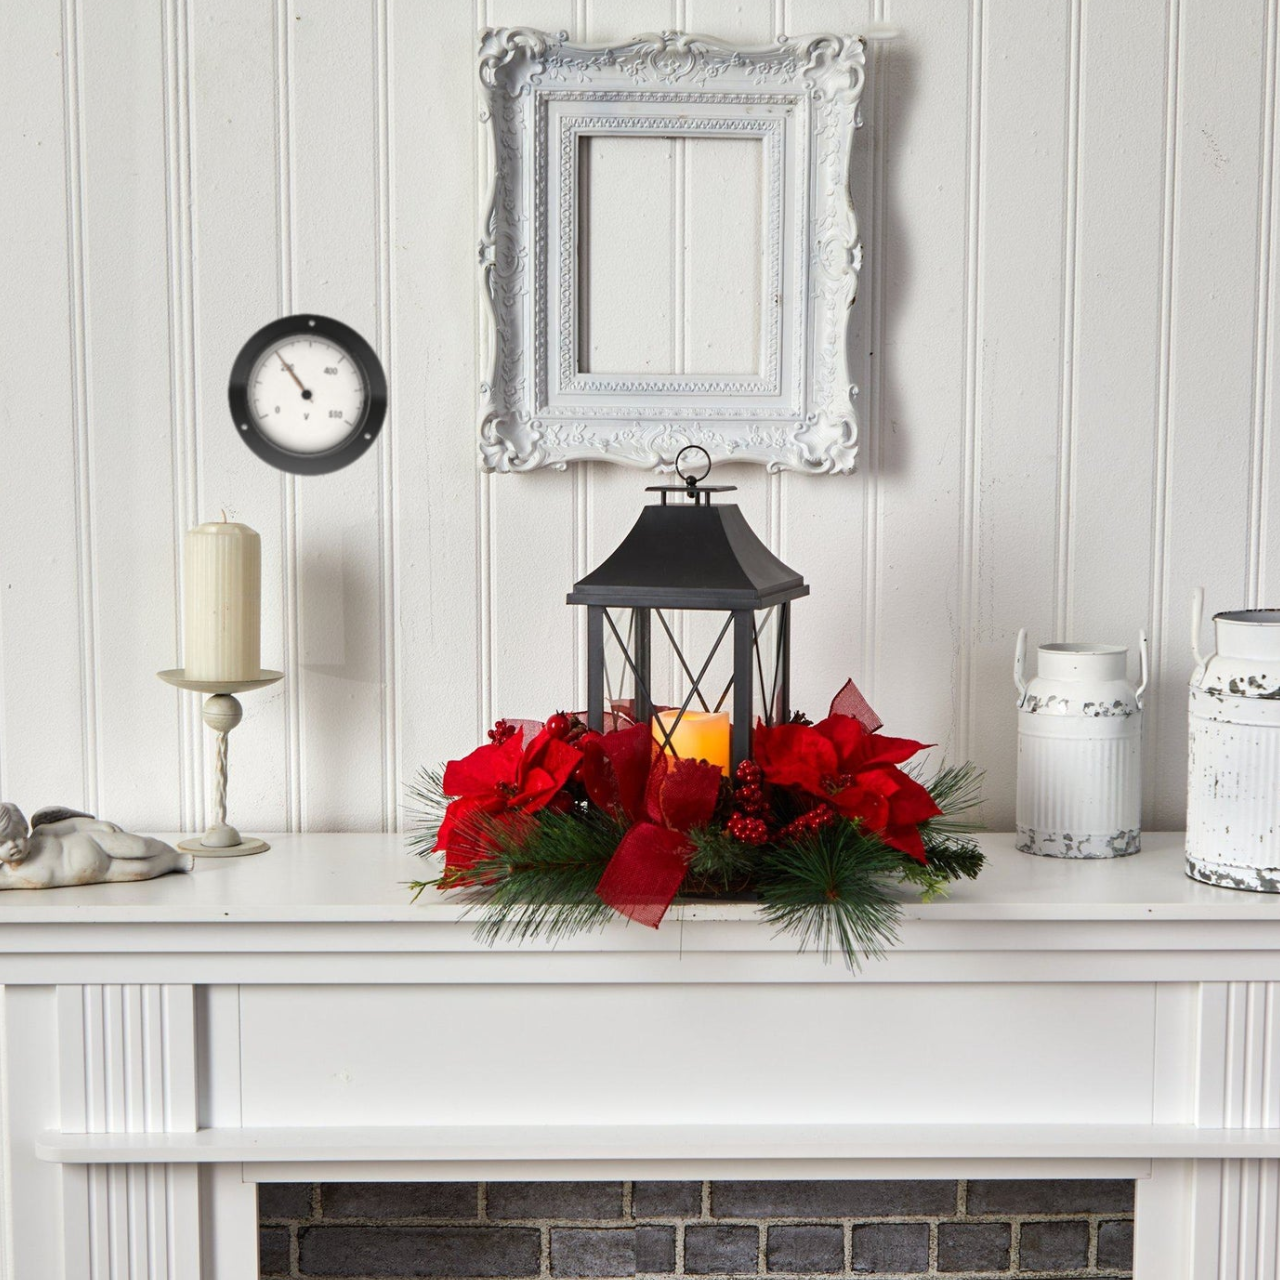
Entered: 200,V
